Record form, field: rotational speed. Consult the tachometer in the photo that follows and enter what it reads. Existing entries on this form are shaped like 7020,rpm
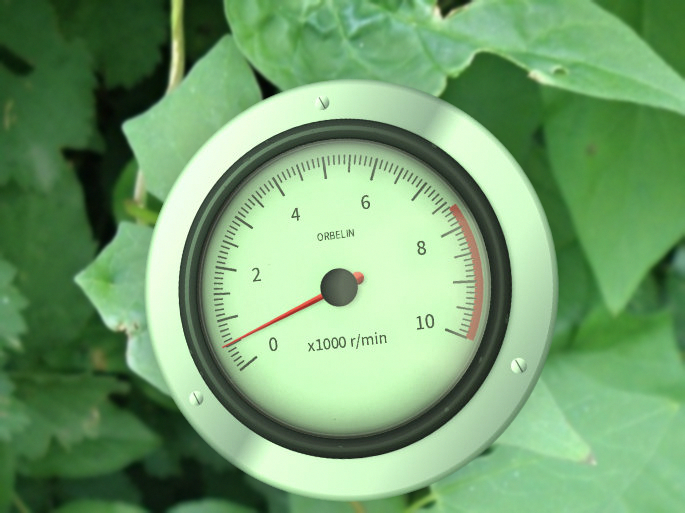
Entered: 500,rpm
